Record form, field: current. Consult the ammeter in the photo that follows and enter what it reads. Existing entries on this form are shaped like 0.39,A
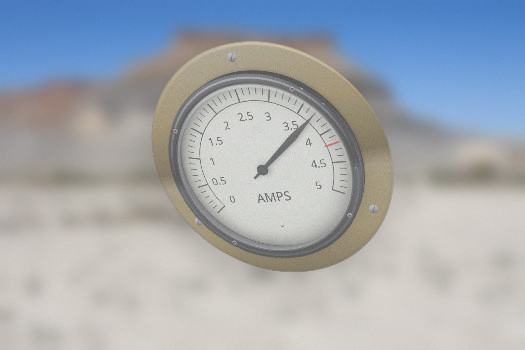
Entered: 3.7,A
